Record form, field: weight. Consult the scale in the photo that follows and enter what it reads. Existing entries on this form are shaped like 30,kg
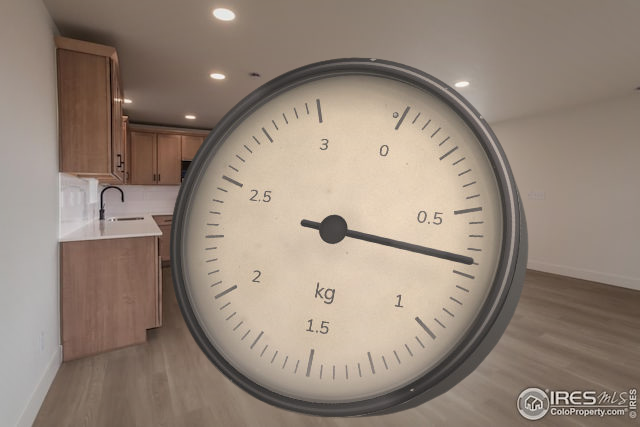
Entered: 0.7,kg
